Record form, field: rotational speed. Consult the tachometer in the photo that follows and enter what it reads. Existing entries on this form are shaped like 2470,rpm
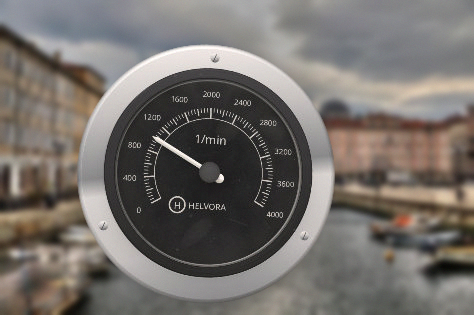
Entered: 1000,rpm
